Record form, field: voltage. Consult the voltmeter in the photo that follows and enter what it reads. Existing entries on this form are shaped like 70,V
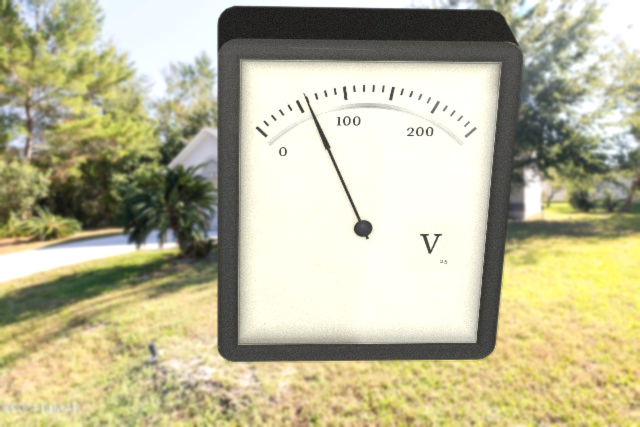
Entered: 60,V
